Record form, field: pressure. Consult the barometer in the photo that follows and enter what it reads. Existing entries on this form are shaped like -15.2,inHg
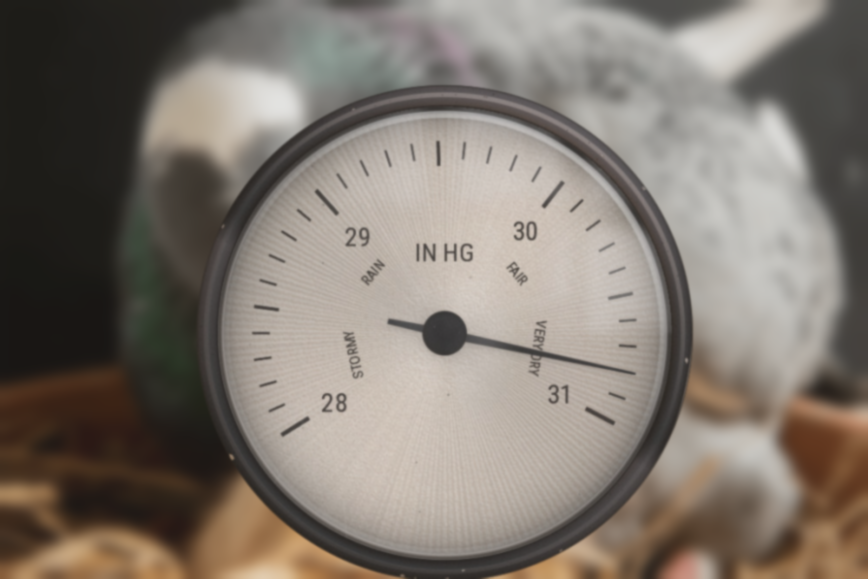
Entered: 30.8,inHg
